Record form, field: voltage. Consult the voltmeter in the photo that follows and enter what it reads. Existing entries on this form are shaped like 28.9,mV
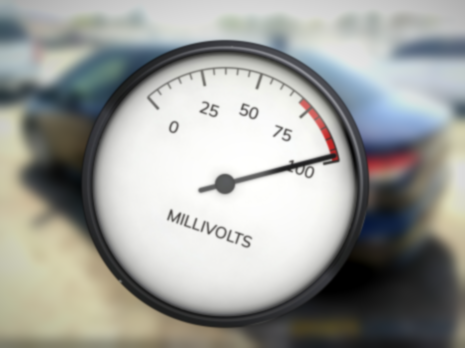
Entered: 97.5,mV
